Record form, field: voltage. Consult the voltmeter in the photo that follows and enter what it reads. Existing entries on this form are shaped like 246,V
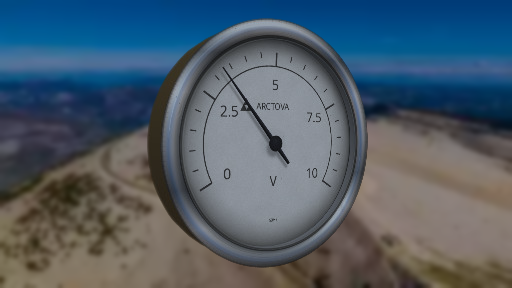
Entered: 3.25,V
